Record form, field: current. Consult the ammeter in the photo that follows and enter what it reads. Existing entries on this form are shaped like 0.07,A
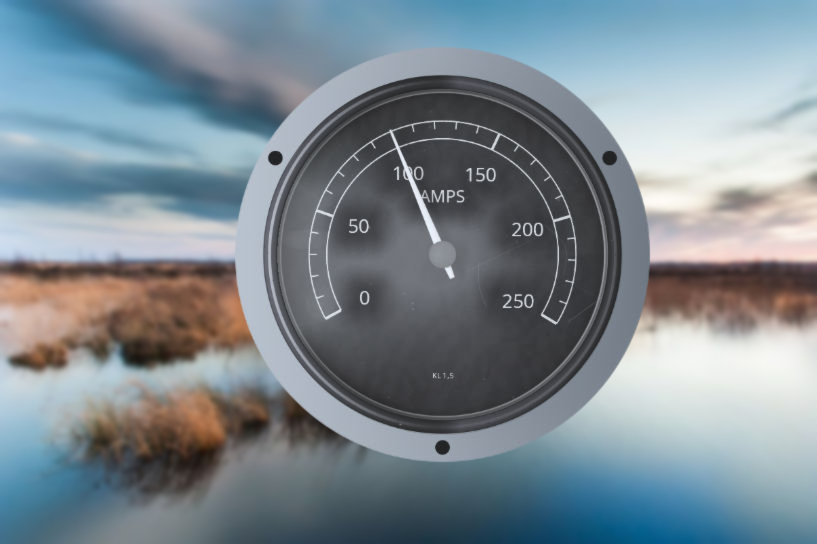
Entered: 100,A
